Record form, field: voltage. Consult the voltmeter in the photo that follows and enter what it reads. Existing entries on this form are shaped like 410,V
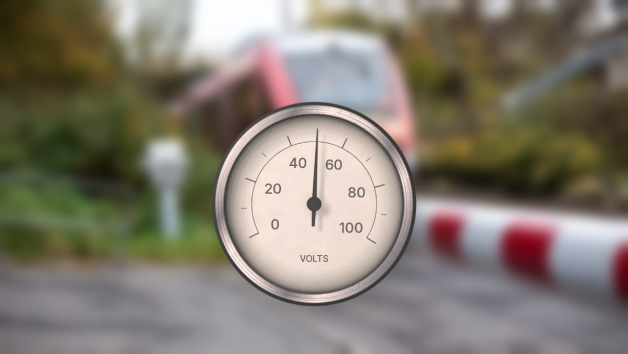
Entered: 50,V
